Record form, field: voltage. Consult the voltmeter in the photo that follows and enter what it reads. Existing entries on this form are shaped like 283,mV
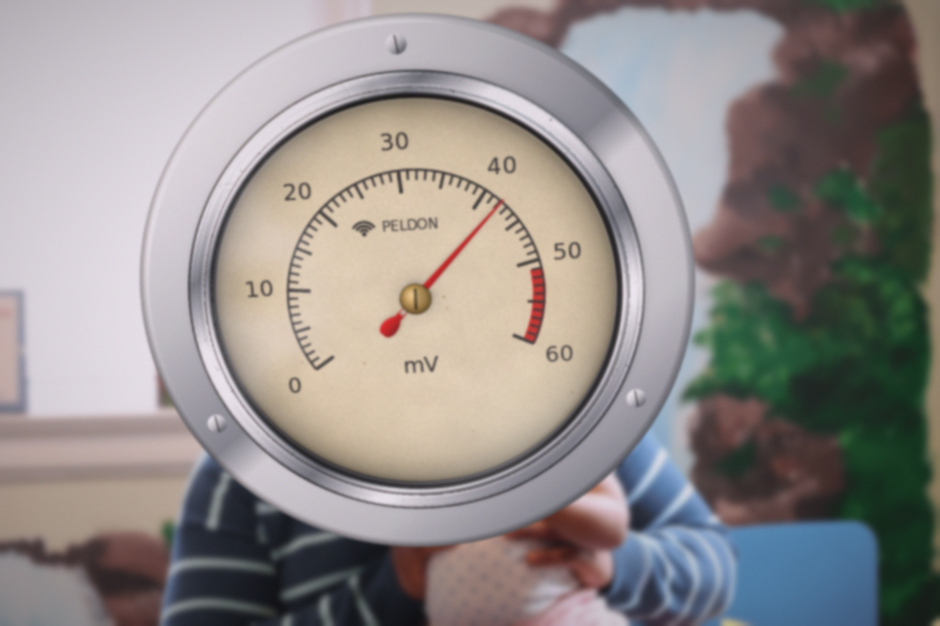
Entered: 42,mV
